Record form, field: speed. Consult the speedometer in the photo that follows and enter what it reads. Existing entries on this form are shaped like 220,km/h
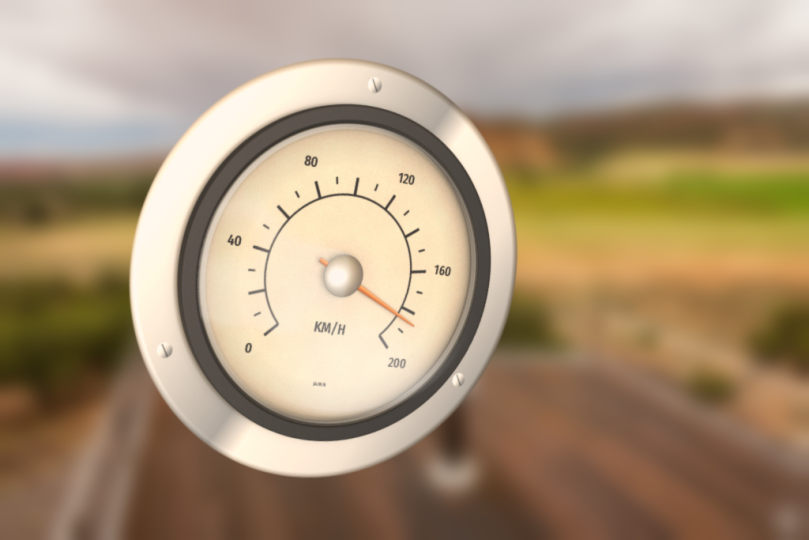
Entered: 185,km/h
